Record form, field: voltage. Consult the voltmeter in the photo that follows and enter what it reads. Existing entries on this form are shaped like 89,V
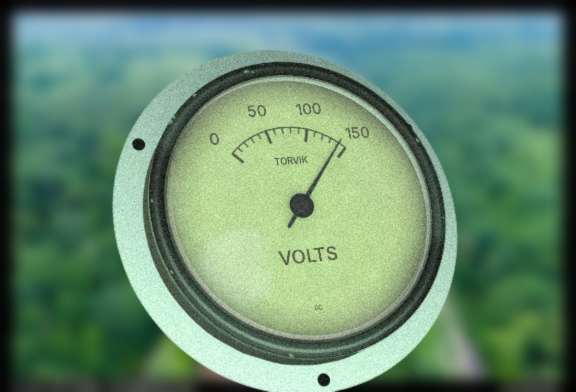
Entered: 140,V
